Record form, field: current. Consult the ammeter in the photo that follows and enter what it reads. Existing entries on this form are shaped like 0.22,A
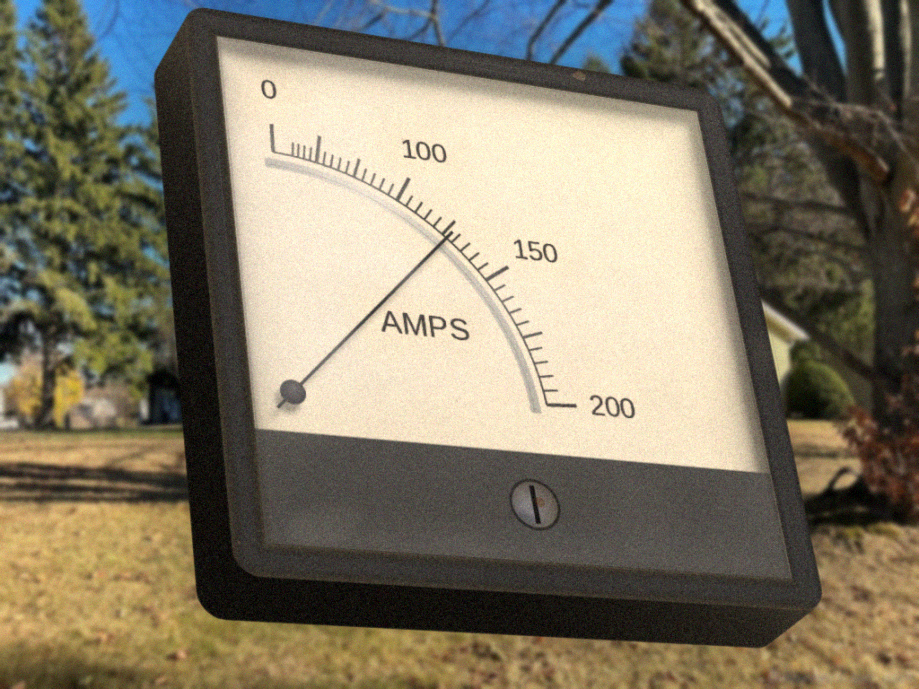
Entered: 127.5,A
